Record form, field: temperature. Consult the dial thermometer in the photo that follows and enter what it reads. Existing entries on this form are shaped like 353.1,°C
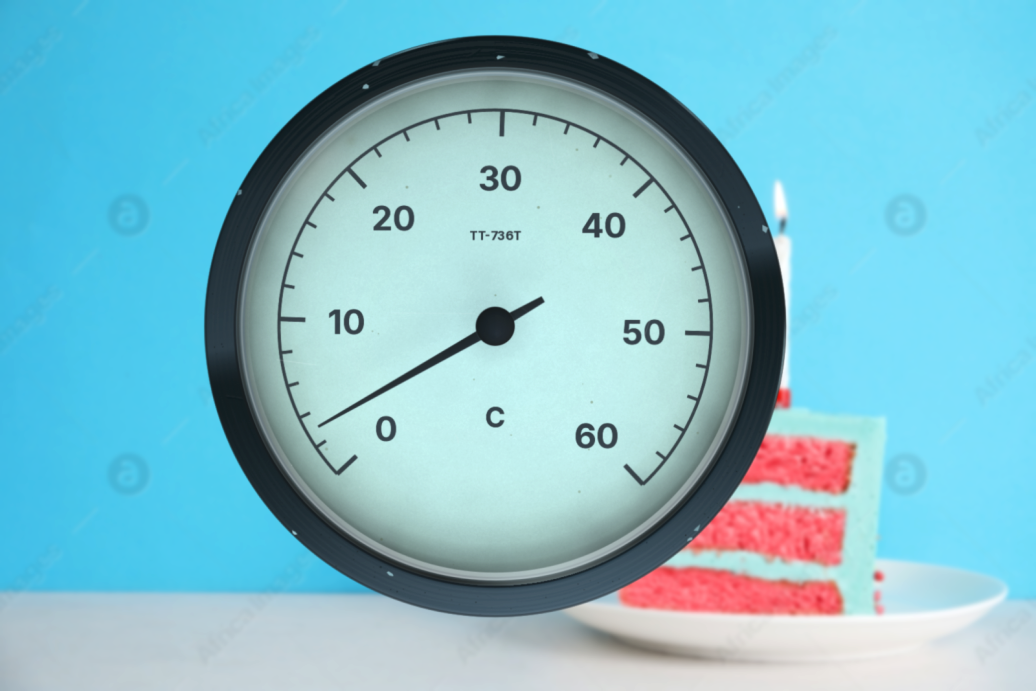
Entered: 3,°C
